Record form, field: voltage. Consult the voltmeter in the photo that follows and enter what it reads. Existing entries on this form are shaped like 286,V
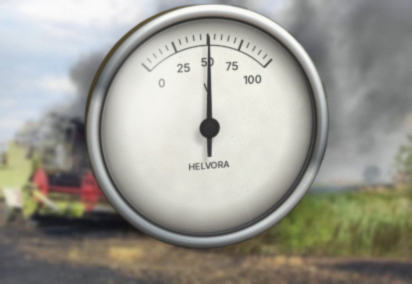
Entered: 50,V
